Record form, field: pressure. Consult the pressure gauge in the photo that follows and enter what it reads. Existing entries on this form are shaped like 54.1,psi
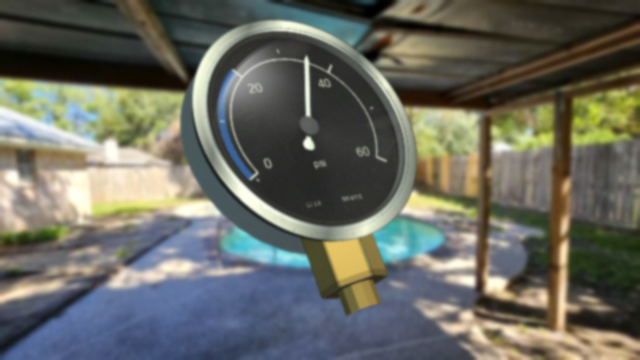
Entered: 35,psi
